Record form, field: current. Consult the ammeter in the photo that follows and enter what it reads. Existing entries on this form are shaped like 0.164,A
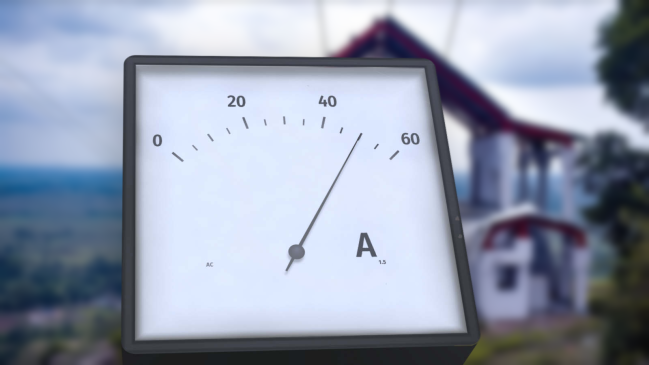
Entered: 50,A
